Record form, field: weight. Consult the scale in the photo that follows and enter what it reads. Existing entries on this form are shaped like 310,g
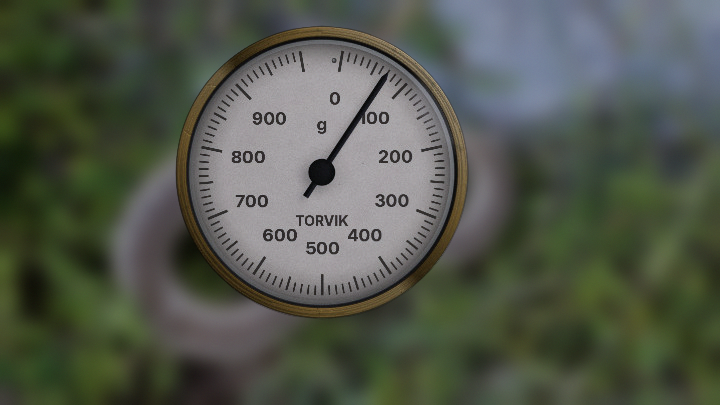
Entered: 70,g
